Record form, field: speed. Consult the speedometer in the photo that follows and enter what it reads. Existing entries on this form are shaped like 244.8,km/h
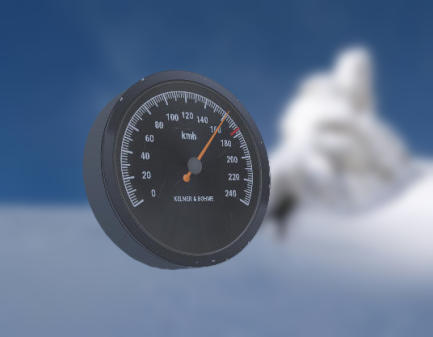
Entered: 160,km/h
